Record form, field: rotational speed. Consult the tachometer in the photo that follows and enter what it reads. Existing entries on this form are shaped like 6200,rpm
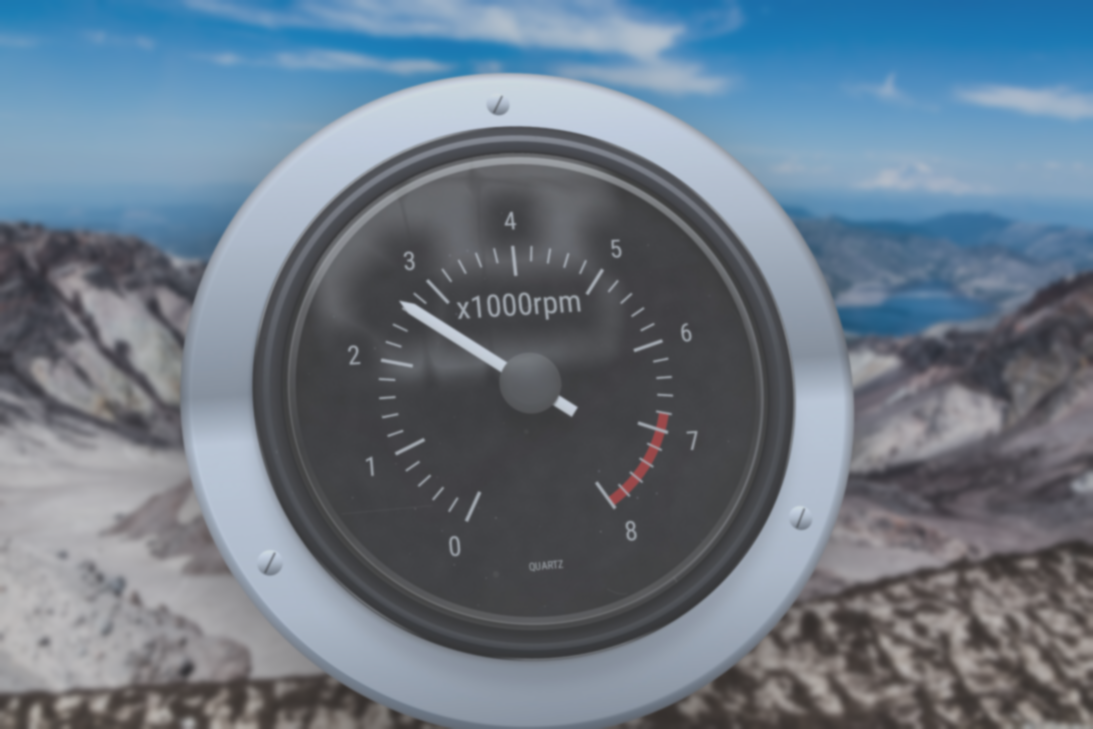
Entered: 2600,rpm
